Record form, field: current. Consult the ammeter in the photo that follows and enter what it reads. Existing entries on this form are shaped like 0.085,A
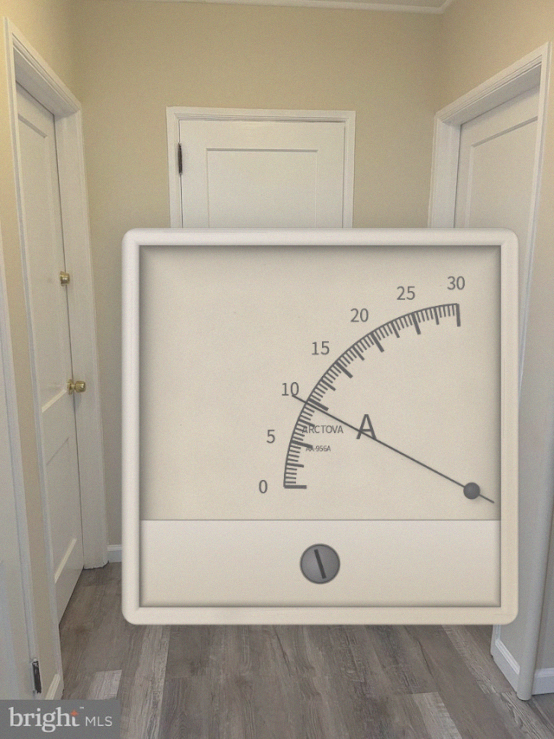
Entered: 9.5,A
